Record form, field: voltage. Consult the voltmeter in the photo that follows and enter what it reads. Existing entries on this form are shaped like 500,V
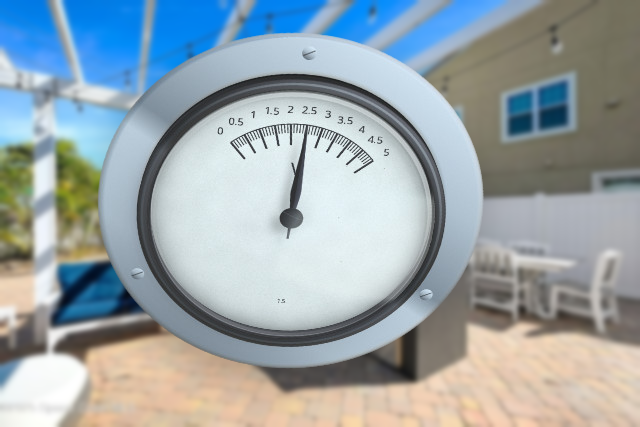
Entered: 2.5,V
